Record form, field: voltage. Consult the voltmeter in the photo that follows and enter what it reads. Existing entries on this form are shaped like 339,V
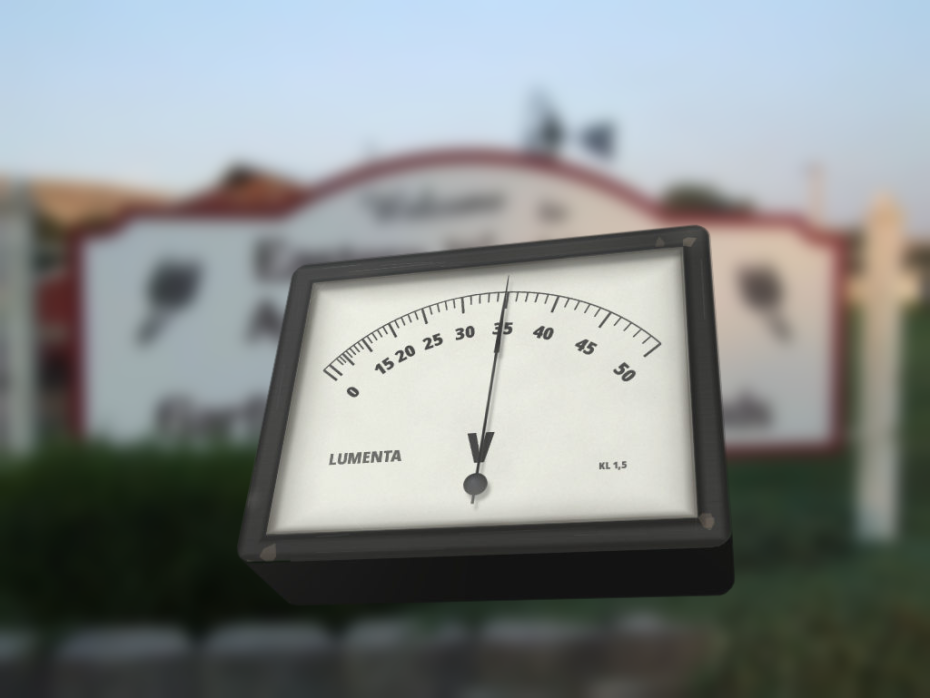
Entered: 35,V
